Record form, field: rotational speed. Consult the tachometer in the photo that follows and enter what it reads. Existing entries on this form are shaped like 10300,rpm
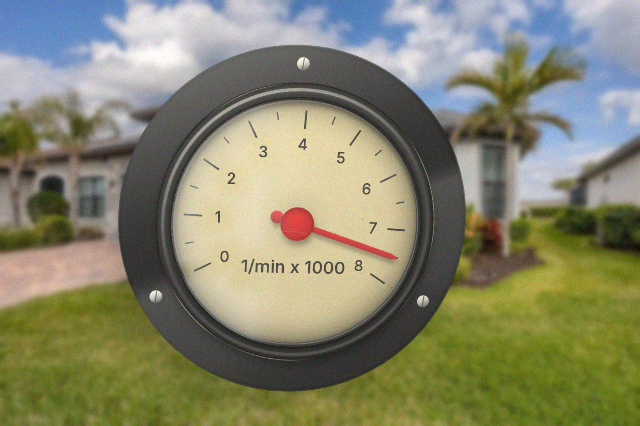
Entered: 7500,rpm
